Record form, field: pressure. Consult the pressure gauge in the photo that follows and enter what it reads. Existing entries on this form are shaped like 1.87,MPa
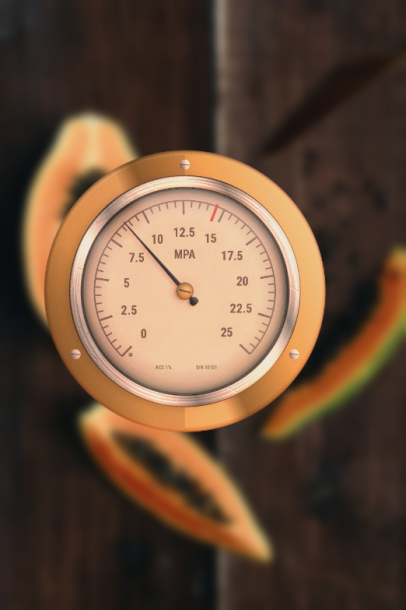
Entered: 8.75,MPa
